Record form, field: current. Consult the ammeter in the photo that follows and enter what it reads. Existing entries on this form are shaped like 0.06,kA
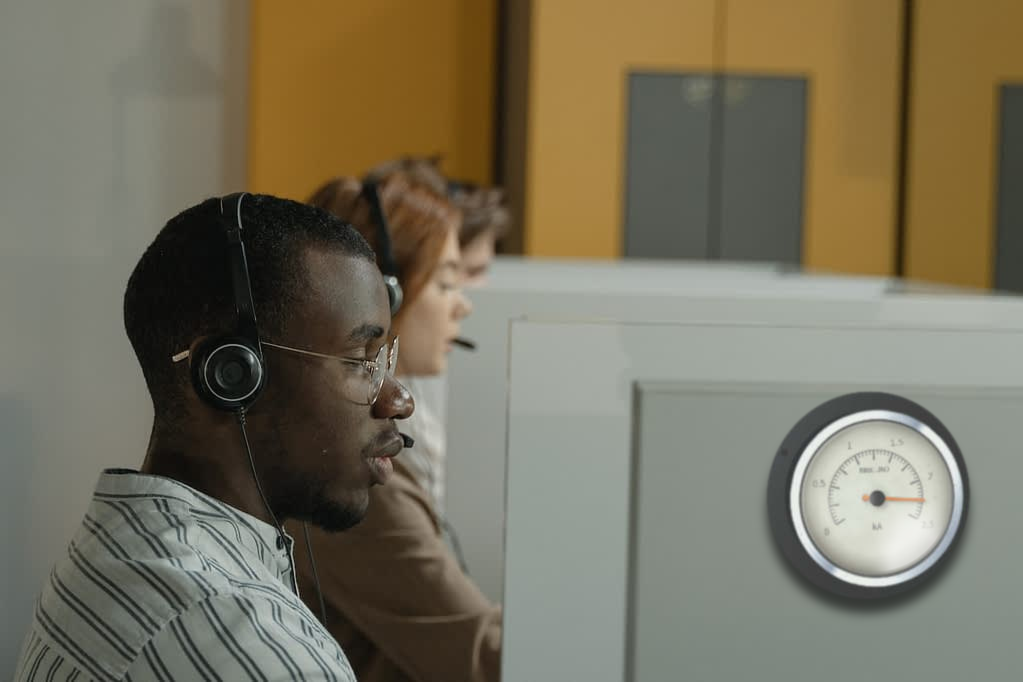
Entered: 2.25,kA
